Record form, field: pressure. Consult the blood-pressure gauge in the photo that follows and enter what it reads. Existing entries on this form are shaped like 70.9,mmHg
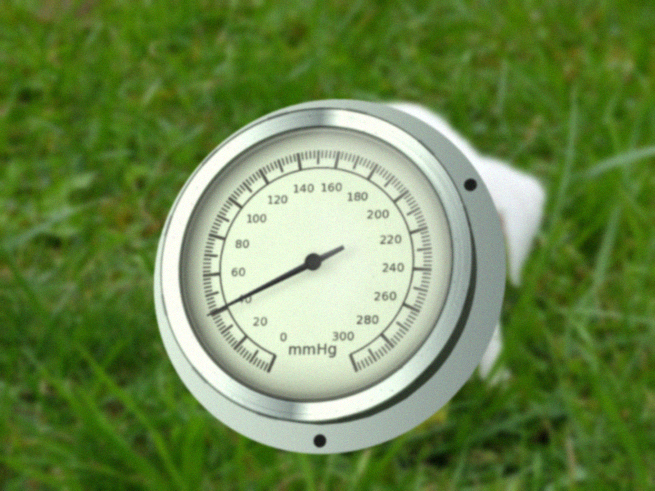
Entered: 40,mmHg
